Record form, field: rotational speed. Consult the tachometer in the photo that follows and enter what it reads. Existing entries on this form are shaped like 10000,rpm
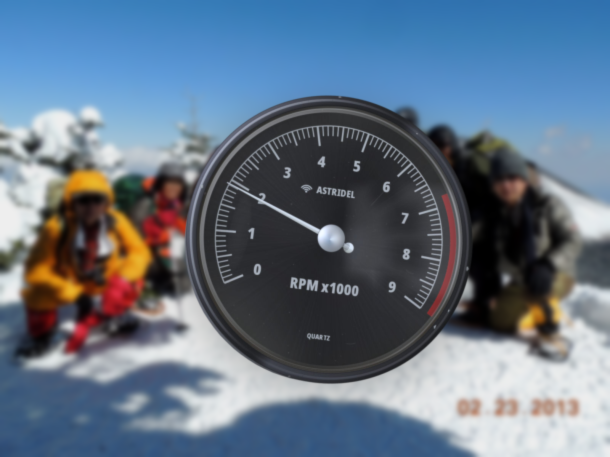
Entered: 1900,rpm
